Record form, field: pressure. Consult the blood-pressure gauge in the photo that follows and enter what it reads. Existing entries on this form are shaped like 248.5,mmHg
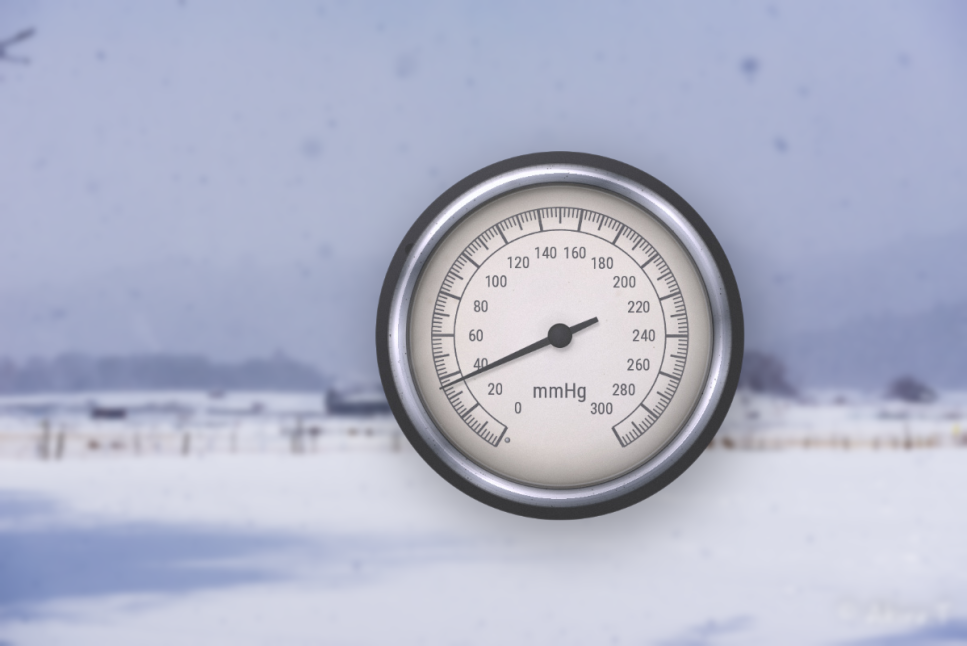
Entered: 36,mmHg
